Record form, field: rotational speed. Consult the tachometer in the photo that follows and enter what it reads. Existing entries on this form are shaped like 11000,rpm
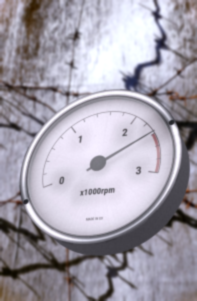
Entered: 2400,rpm
